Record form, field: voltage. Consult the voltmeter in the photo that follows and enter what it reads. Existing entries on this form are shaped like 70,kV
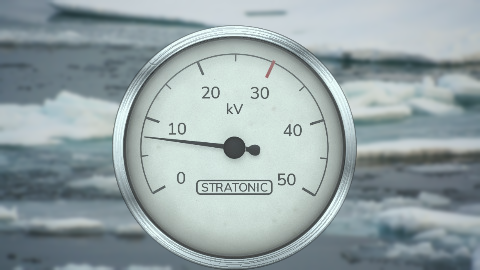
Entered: 7.5,kV
